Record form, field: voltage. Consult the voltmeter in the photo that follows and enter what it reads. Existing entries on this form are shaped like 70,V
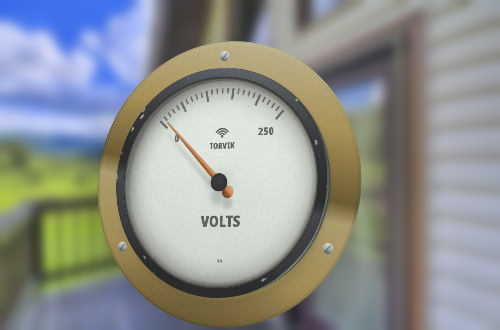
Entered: 10,V
